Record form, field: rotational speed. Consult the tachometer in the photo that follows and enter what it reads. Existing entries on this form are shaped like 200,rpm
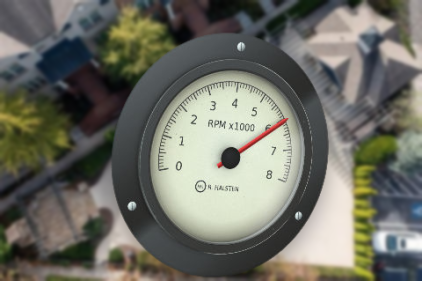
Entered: 6000,rpm
